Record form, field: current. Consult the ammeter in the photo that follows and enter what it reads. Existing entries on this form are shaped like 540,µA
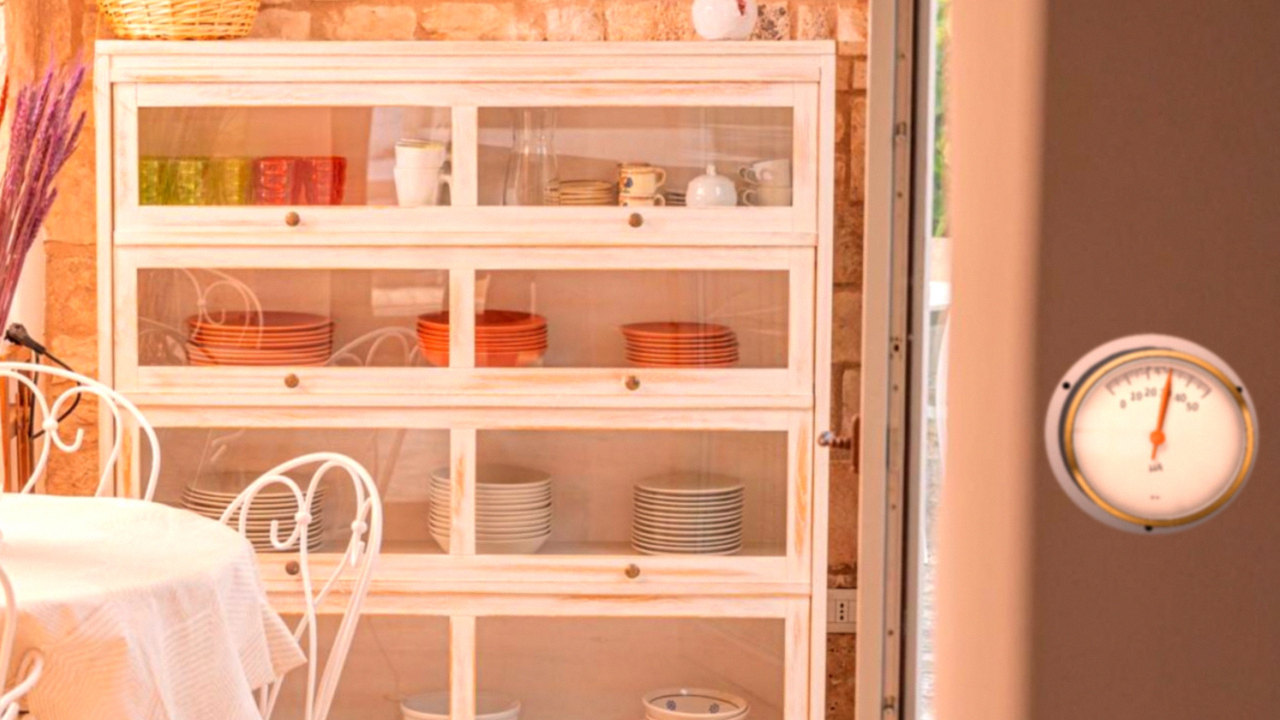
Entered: 30,µA
